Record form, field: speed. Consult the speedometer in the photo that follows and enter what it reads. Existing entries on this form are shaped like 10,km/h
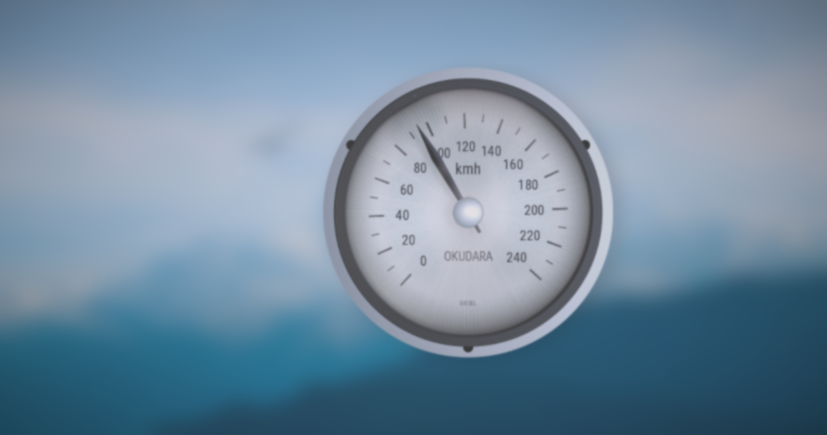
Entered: 95,km/h
